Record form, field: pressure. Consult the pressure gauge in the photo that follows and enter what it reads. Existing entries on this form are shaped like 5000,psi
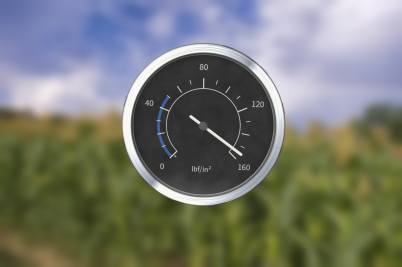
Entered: 155,psi
